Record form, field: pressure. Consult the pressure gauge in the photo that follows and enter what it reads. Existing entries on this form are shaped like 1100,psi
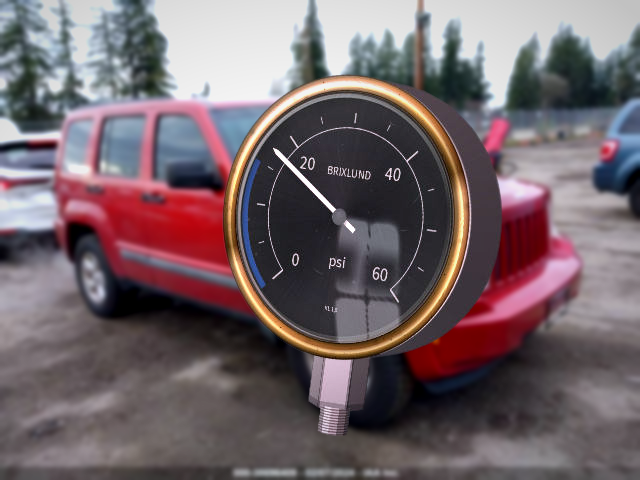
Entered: 17.5,psi
